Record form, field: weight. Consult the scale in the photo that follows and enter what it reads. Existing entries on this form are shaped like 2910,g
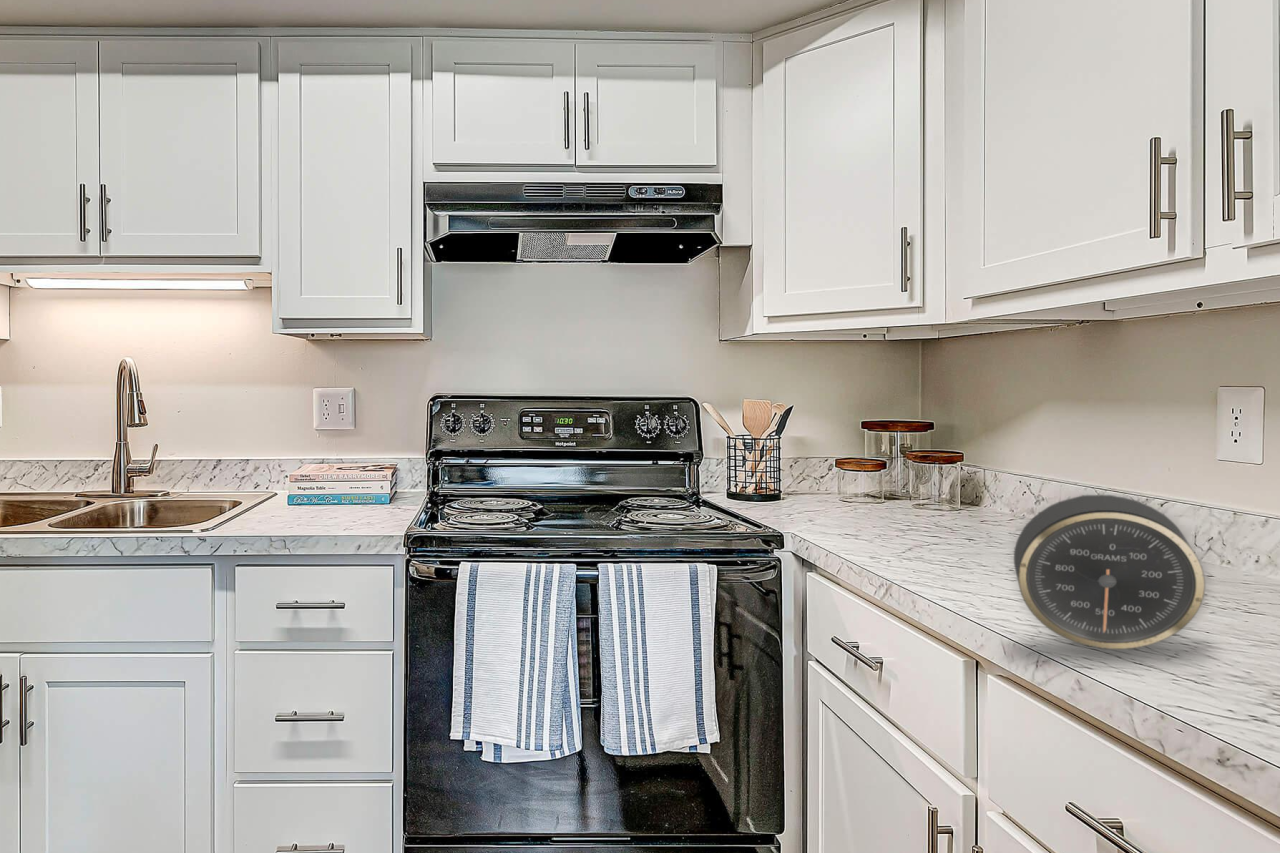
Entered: 500,g
